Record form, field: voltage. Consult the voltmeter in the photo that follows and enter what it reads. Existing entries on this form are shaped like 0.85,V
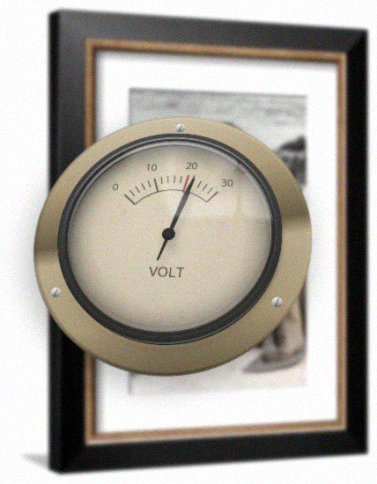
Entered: 22,V
